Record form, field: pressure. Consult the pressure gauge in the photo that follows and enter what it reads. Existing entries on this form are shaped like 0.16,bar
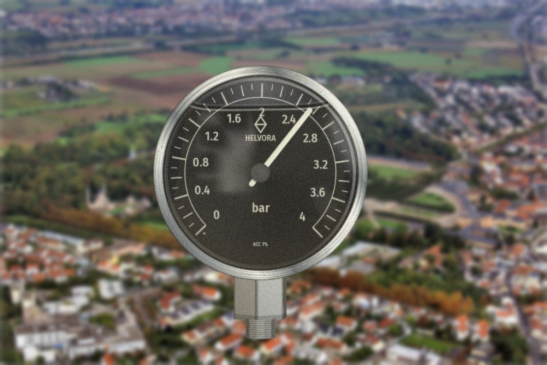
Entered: 2.55,bar
